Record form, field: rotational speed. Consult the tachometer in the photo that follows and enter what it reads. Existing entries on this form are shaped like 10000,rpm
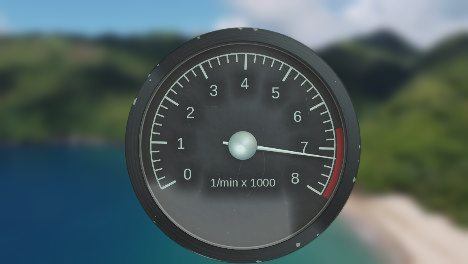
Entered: 7200,rpm
